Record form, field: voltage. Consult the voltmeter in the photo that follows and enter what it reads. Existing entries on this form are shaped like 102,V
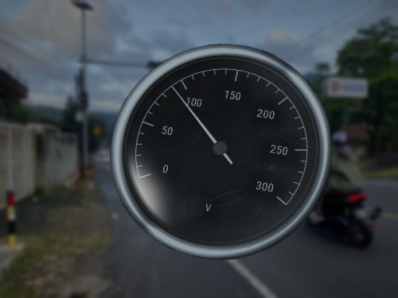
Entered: 90,V
